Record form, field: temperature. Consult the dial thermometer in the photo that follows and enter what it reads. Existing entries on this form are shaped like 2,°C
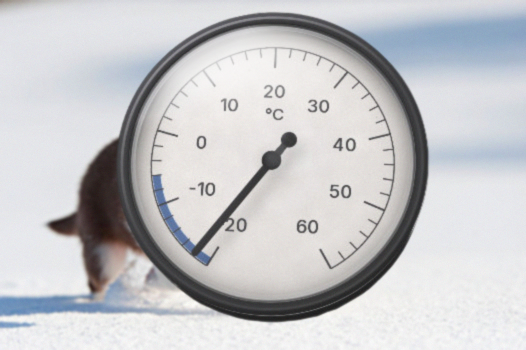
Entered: -18,°C
